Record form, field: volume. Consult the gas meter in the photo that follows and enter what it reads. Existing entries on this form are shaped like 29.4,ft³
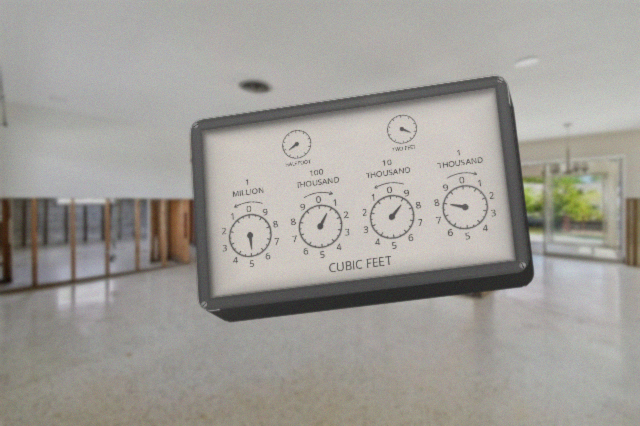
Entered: 508800,ft³
